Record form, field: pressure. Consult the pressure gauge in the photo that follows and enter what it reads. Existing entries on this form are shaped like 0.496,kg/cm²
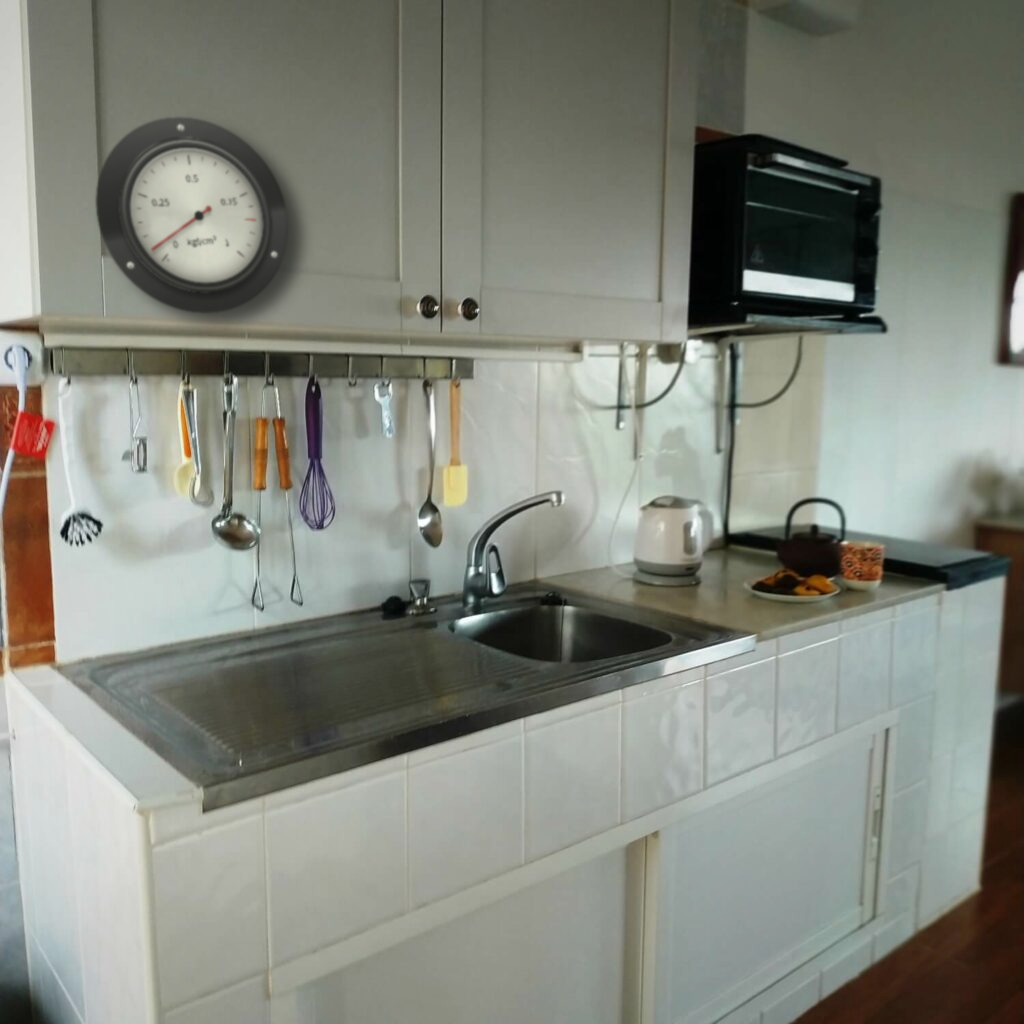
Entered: 0.05,kg/cm²
